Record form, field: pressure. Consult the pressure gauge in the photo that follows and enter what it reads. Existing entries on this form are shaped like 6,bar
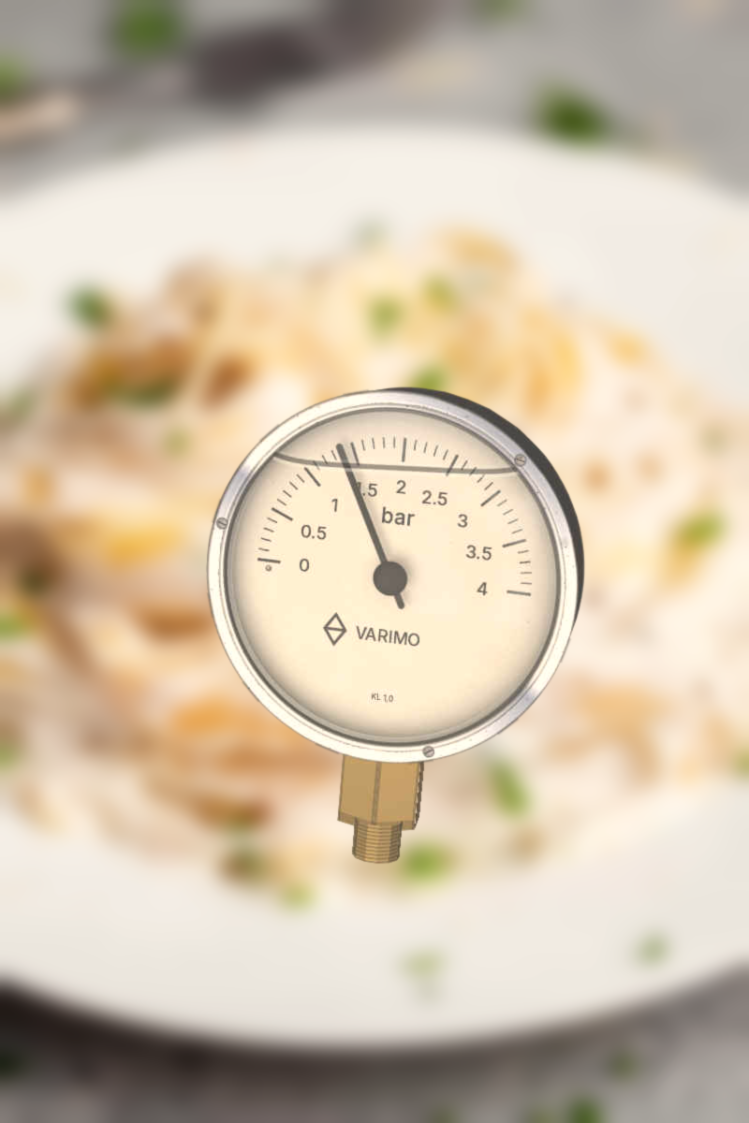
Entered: 1.4,bar
